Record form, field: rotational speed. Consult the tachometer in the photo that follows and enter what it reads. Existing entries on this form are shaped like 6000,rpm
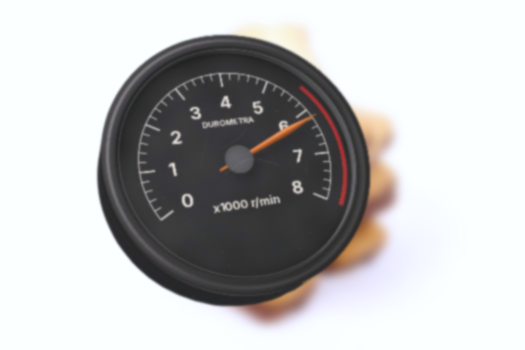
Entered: 6200,rpm
